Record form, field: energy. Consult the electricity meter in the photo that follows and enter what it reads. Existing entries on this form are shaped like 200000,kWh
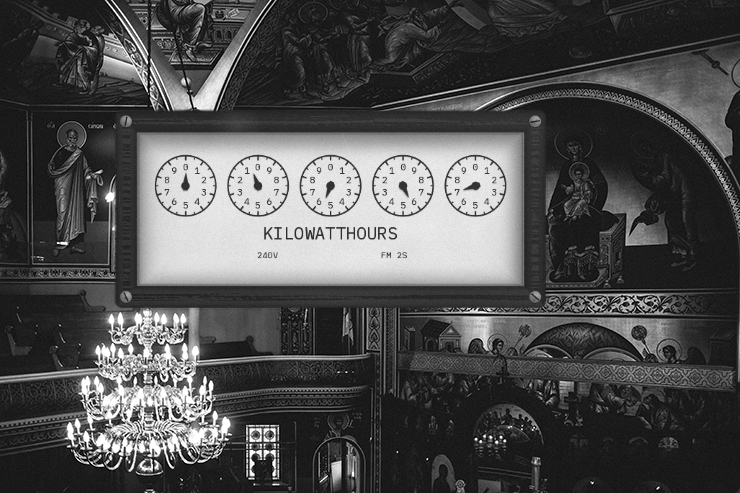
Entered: 557,kWh
